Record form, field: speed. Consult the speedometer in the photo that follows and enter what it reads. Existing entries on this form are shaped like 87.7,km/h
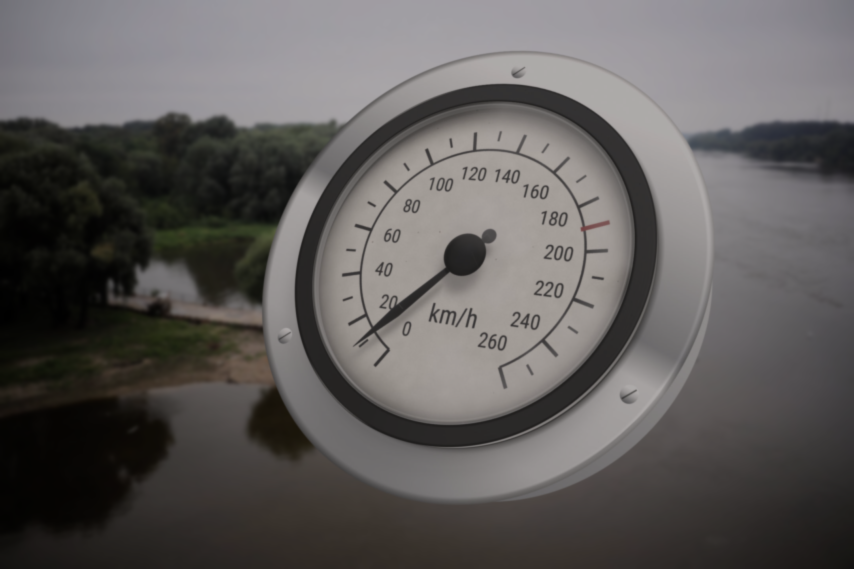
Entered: 10,km/h
